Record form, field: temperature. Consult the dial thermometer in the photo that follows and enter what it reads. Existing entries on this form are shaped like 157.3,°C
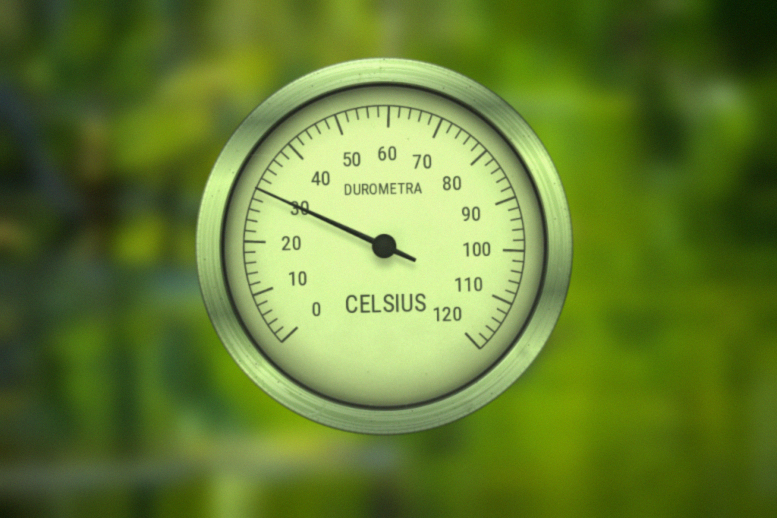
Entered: 30,°C
